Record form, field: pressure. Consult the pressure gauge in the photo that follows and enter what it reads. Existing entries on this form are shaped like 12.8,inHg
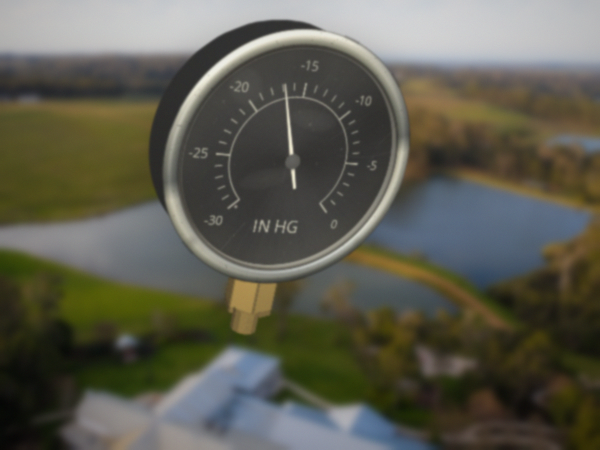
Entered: -17,inHg
